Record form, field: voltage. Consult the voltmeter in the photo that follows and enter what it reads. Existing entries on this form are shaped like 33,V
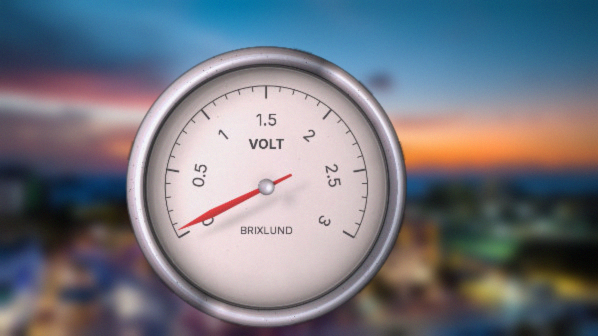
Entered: 0.05,V
